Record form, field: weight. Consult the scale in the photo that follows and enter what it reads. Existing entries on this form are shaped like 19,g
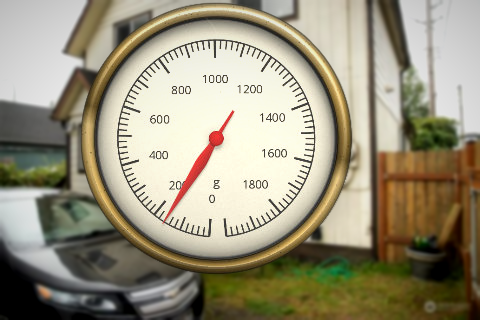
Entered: 160,g
